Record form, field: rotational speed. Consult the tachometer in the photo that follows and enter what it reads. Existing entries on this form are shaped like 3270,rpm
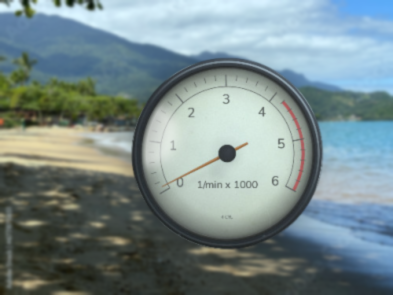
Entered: 100,rpm
